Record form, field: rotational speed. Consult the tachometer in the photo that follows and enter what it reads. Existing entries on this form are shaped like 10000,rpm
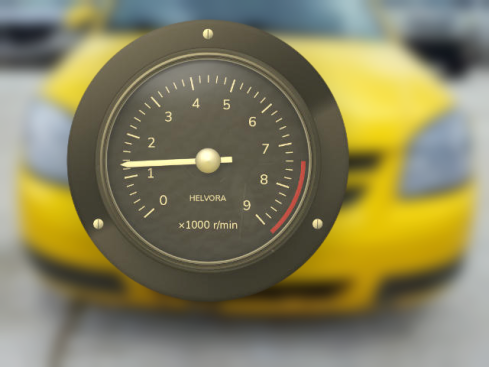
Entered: 1300,rpm
